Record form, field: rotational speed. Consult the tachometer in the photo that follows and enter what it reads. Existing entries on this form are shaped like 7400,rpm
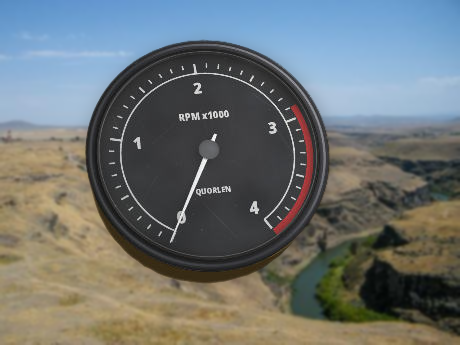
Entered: 0,rpm
